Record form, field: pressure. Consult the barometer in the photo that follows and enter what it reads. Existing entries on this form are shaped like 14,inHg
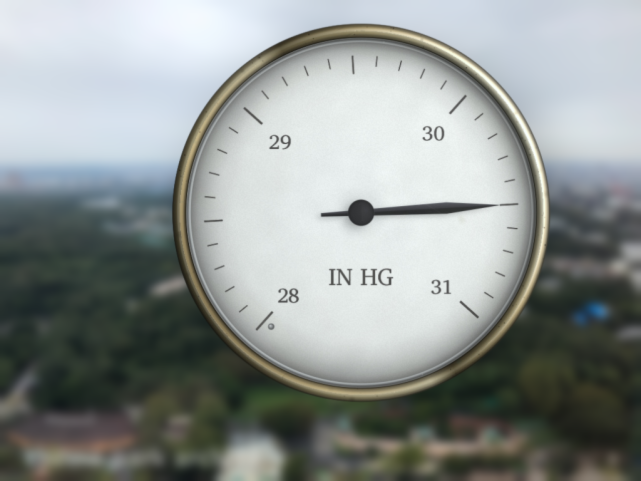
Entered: 30.5,inHg
